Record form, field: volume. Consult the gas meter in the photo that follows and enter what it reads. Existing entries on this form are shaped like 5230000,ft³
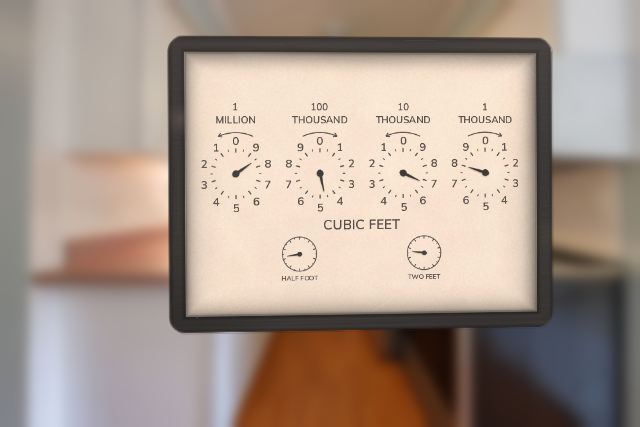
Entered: 846800,ft³
